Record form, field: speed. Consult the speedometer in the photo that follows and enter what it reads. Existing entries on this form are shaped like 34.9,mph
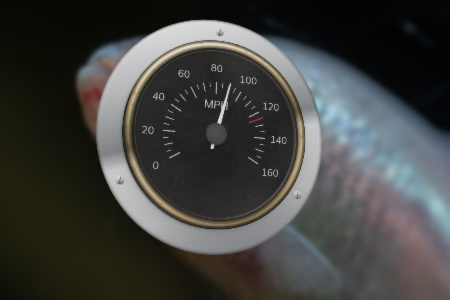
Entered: 90,mph
